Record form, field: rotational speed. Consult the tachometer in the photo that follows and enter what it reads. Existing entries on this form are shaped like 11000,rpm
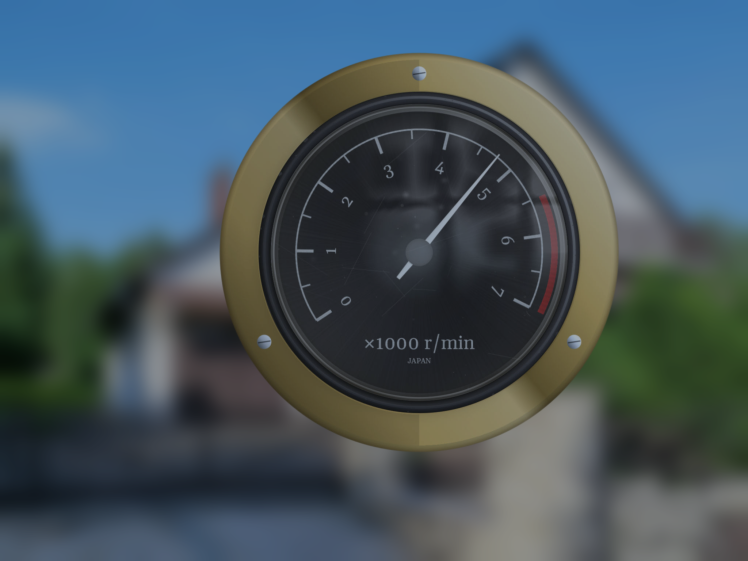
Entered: 4750,rpm
